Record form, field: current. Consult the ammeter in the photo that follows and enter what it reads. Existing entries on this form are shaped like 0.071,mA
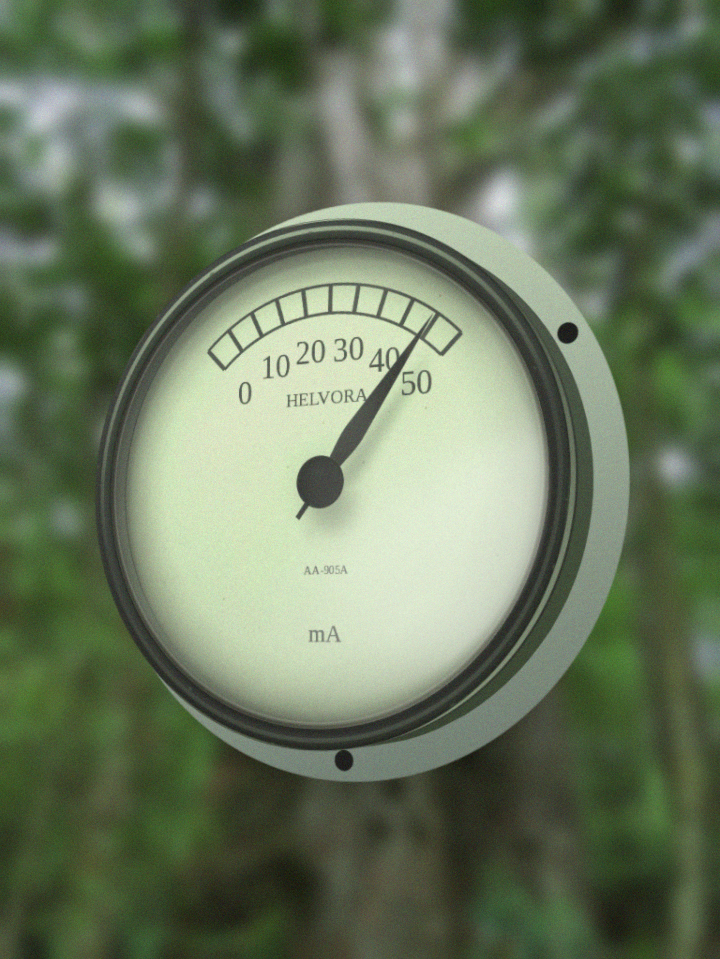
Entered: 45,mA
